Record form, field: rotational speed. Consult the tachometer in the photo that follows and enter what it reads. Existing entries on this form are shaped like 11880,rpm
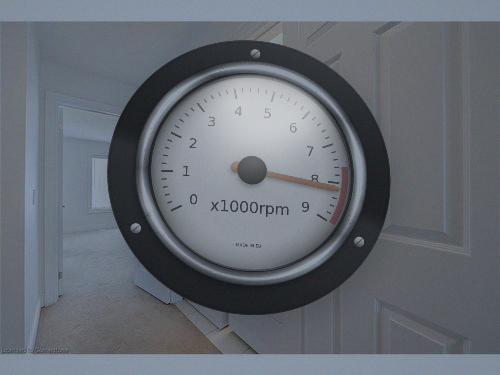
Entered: 8200,rpm
